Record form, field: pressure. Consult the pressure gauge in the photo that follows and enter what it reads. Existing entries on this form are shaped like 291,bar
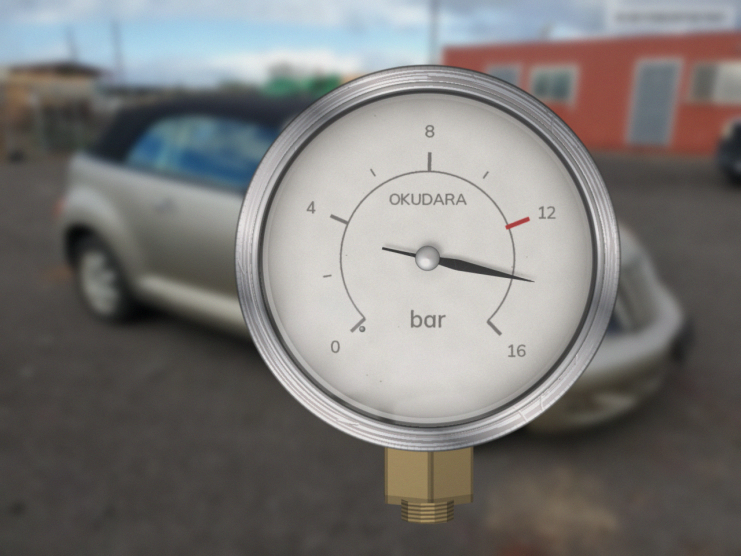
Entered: 14,bar
